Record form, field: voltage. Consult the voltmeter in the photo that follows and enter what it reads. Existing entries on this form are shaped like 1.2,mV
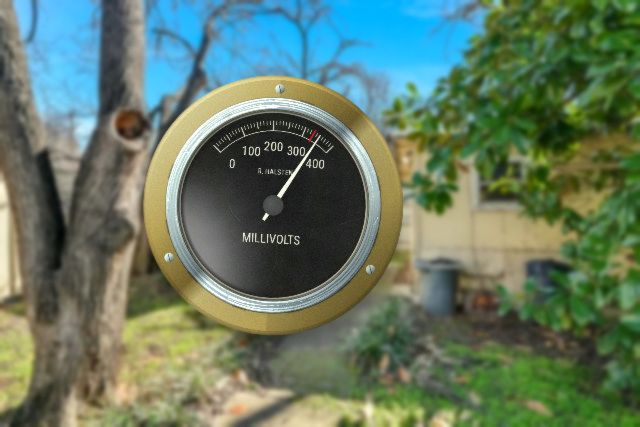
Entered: 350,mV
